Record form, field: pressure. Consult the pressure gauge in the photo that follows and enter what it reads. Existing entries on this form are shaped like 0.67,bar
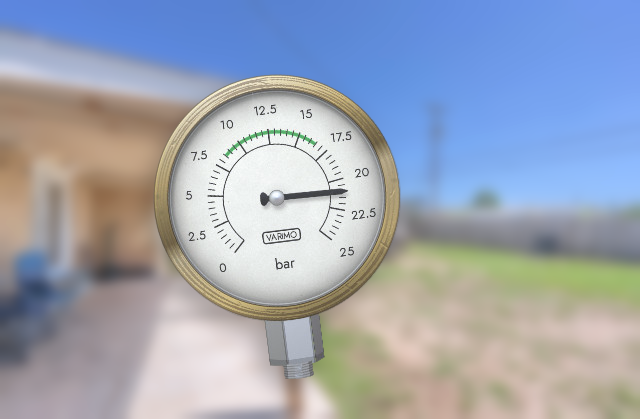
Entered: 21,bar
